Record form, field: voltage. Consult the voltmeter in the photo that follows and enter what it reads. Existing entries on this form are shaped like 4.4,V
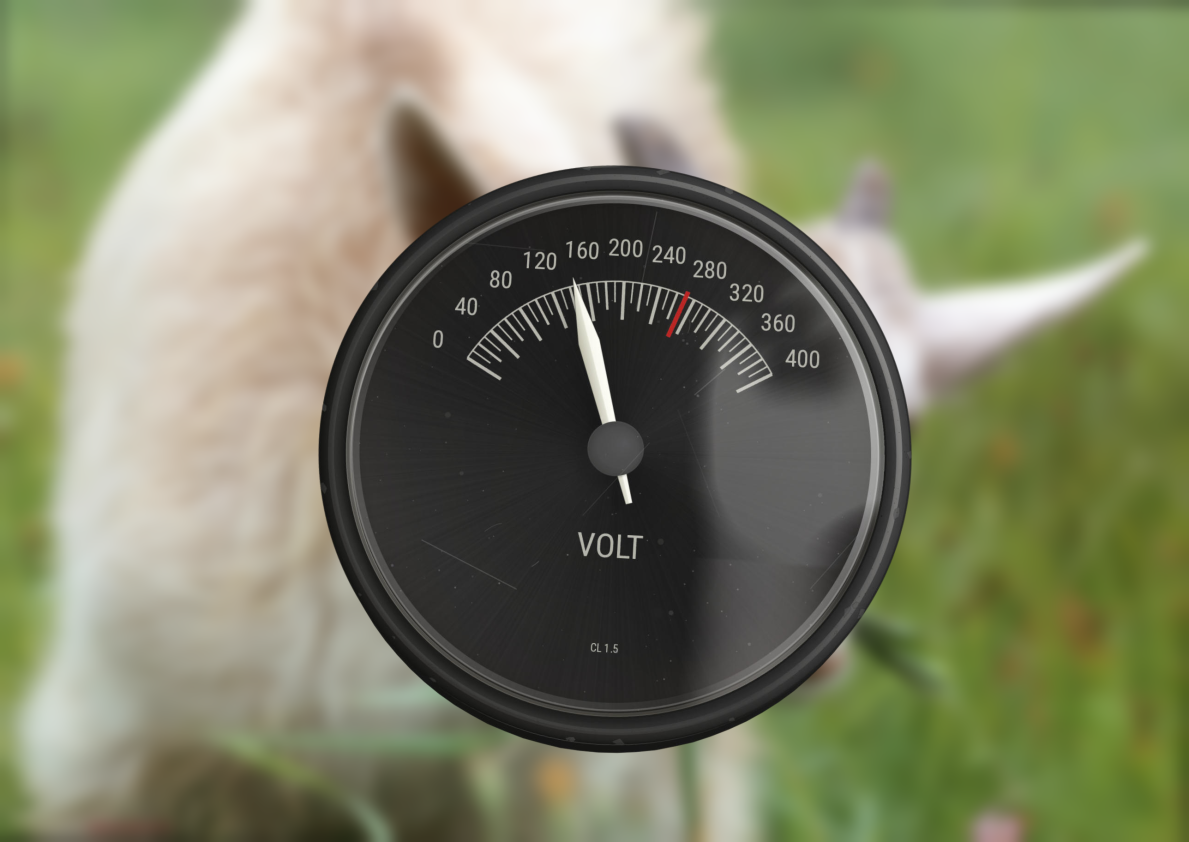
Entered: 145,V
